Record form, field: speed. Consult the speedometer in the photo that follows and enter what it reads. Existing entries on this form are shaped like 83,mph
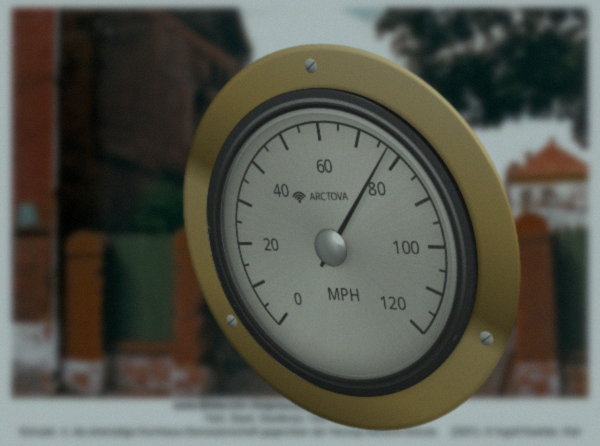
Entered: 77.5,mph
